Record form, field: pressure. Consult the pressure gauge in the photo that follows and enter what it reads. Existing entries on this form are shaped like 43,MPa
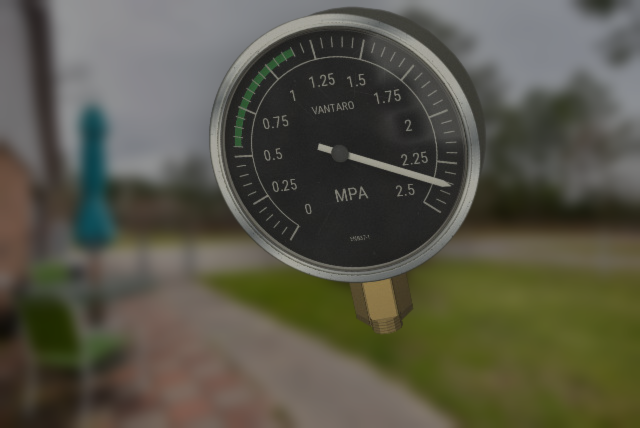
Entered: 2.35,MPa
